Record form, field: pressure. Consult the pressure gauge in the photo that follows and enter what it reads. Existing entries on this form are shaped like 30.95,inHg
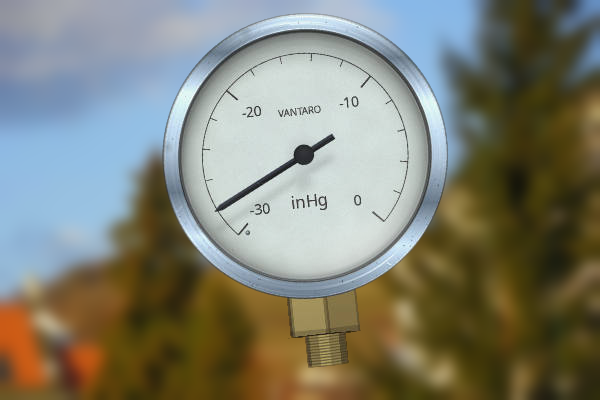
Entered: -28,inHg
